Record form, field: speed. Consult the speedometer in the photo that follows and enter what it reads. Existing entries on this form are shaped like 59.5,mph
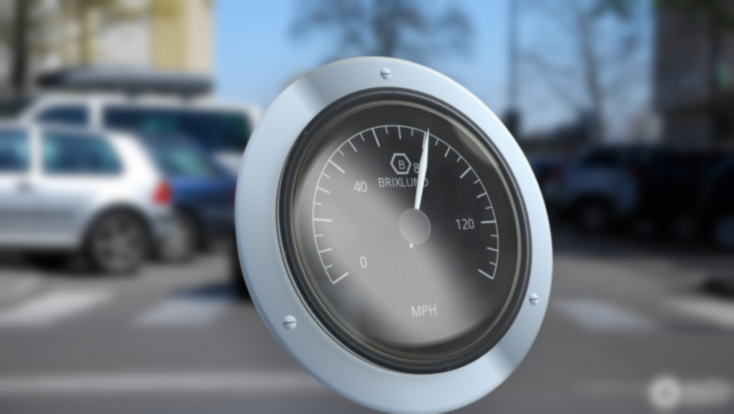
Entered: 80,mph
